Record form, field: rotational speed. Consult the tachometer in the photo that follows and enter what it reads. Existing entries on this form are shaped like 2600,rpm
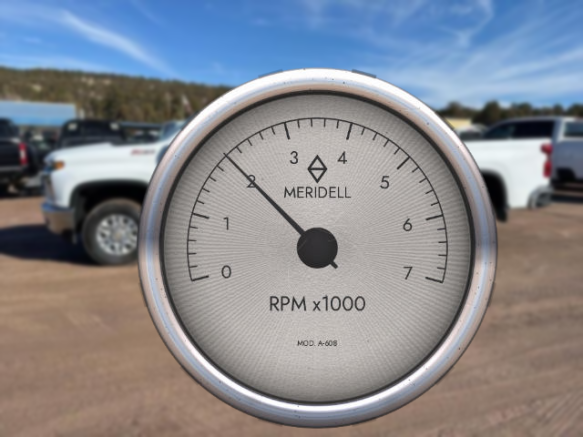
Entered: 2000,rpm
